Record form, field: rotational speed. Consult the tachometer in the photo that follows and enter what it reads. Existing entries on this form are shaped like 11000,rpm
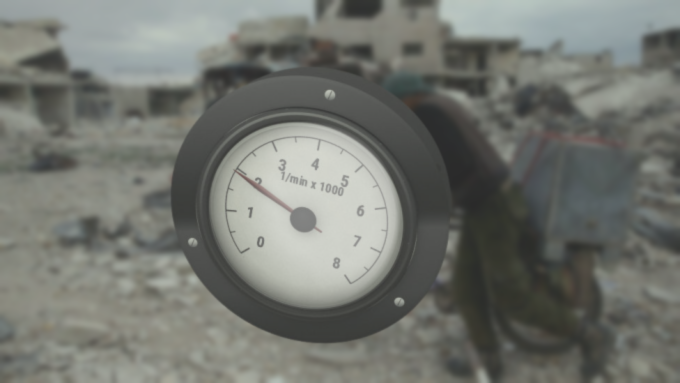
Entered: 2000,rpm
